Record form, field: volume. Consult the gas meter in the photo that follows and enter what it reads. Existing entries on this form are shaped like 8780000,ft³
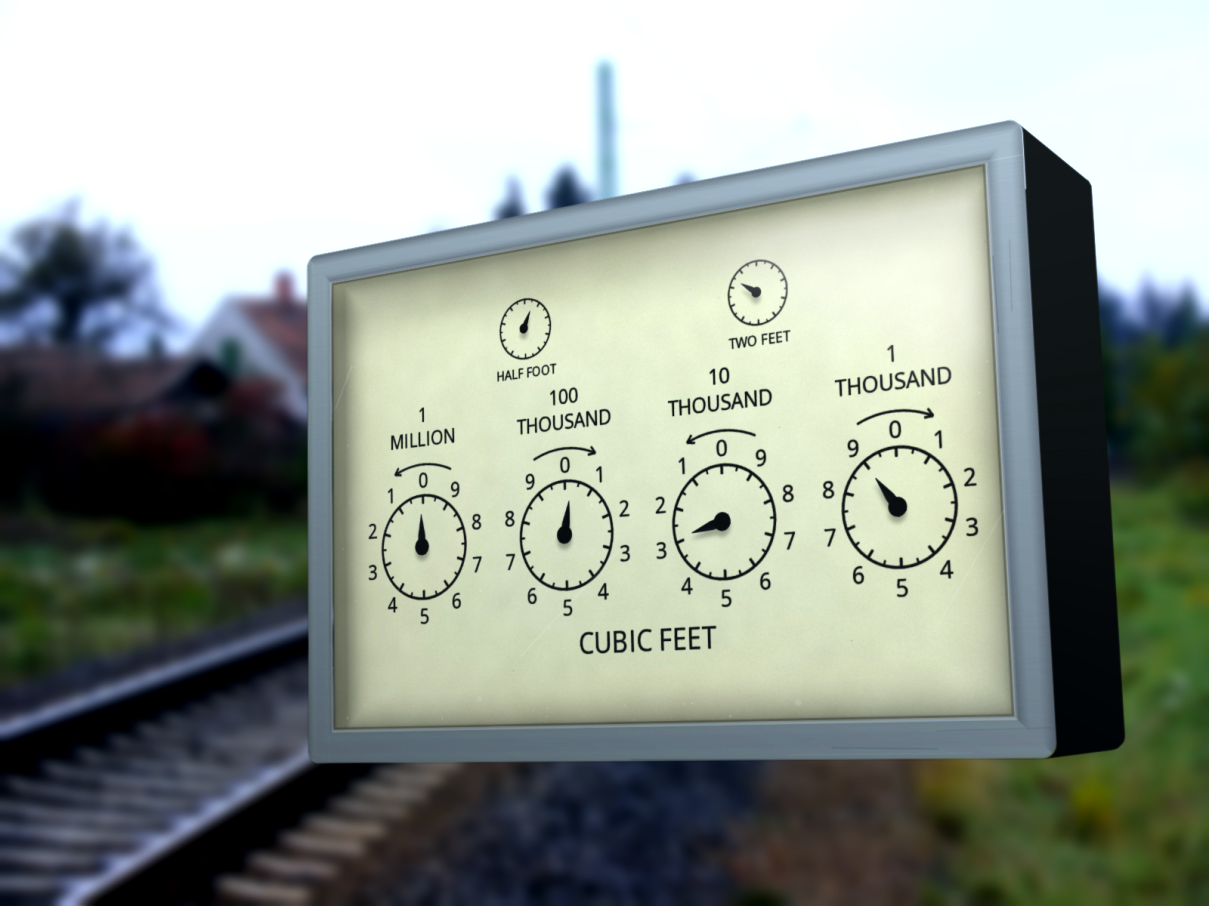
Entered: 2900,ft³
